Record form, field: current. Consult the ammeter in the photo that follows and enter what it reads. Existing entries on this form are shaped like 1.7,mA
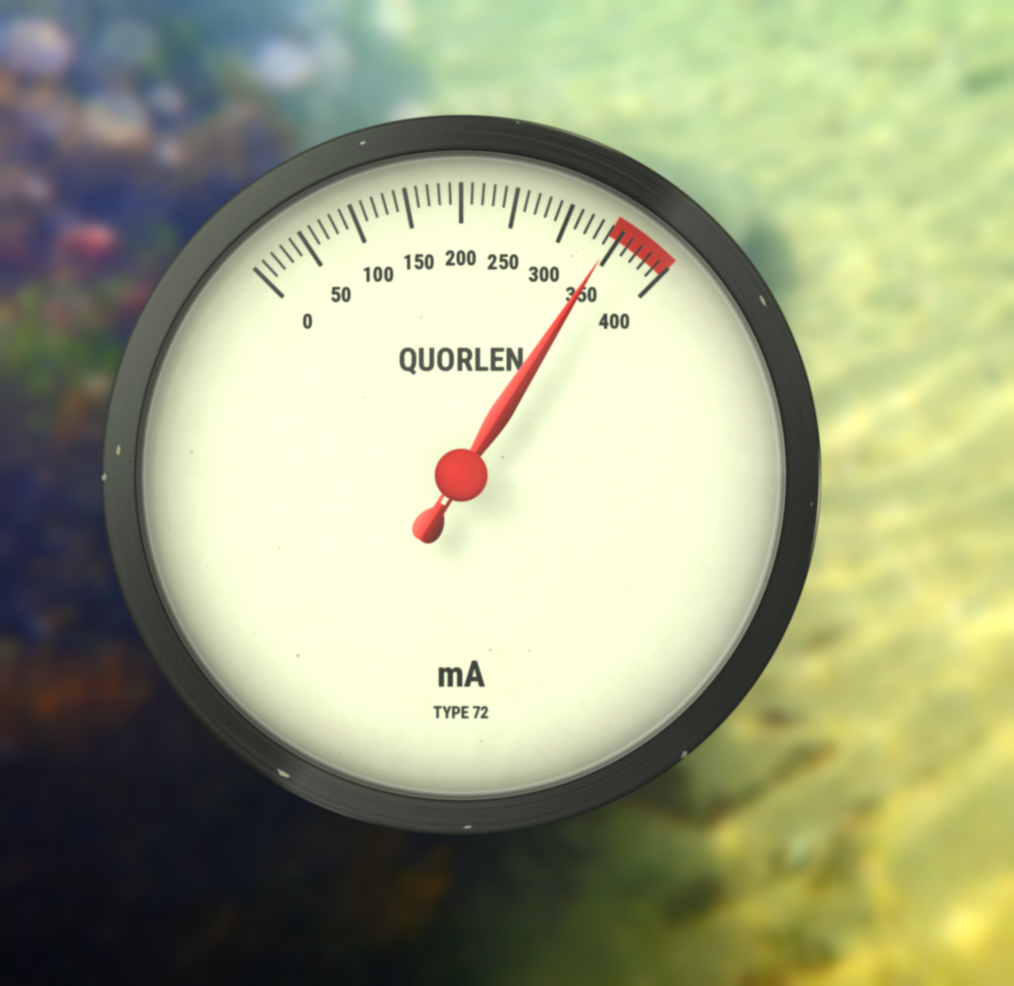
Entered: 345,mA
